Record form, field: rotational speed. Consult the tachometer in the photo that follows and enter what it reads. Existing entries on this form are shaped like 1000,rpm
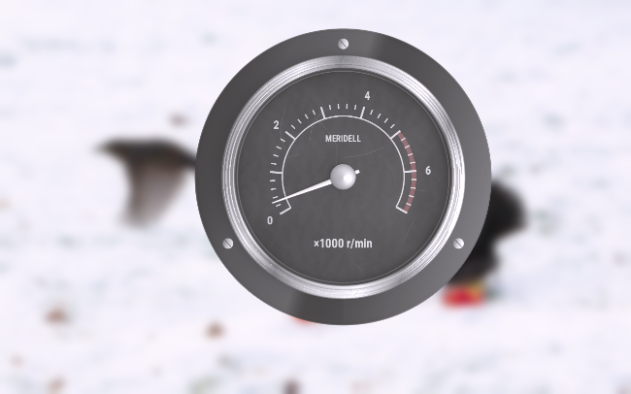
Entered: 300,rpm
